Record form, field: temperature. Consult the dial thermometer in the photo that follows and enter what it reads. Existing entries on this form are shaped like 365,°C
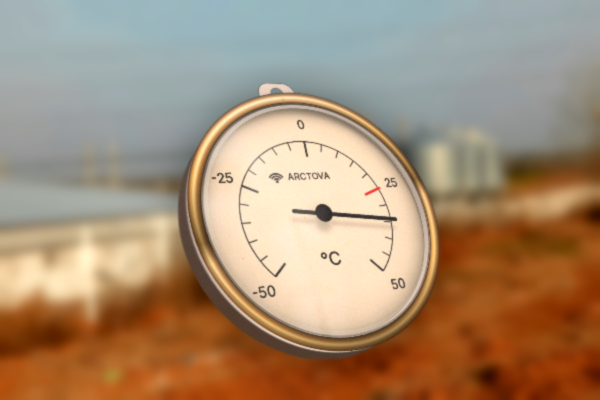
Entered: 35,°C
